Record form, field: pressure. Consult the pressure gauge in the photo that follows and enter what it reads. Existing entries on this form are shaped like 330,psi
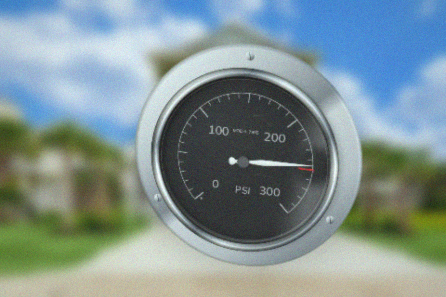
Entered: 245,psi
